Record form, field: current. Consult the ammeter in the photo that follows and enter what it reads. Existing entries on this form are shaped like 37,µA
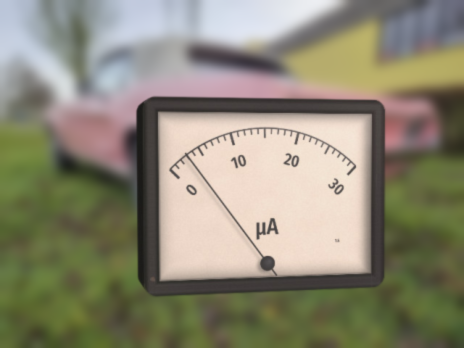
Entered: 3,µA
